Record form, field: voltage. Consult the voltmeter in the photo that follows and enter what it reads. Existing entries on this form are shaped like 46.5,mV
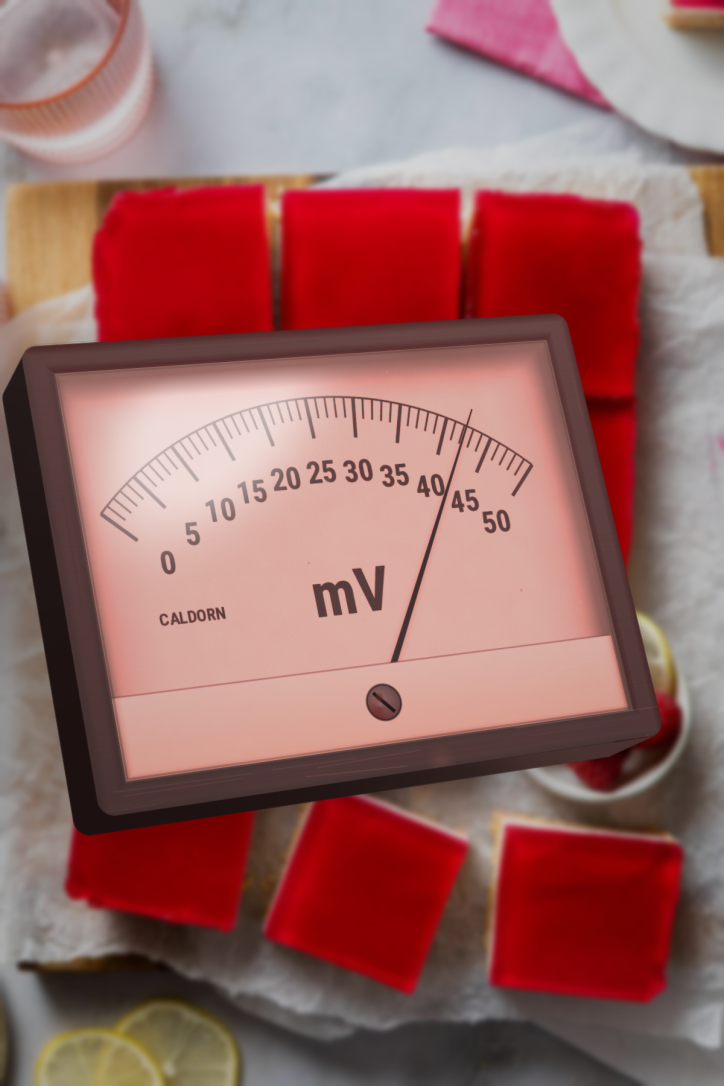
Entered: 42,mV
